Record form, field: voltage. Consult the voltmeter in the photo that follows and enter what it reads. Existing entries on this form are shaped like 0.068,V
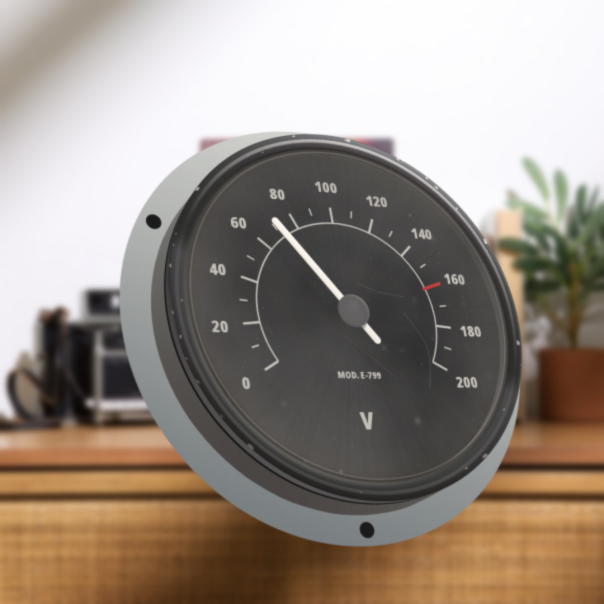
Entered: 70,V
